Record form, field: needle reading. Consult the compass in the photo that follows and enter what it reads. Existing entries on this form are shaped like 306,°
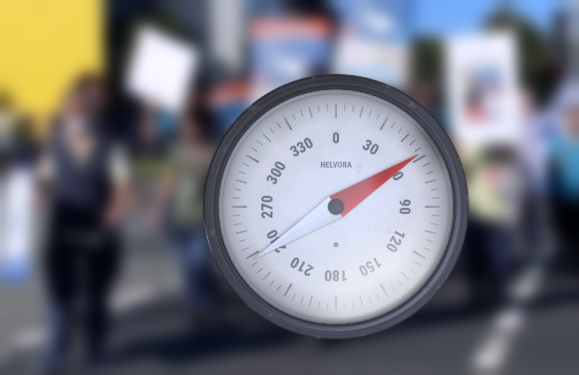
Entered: 57.5,°
